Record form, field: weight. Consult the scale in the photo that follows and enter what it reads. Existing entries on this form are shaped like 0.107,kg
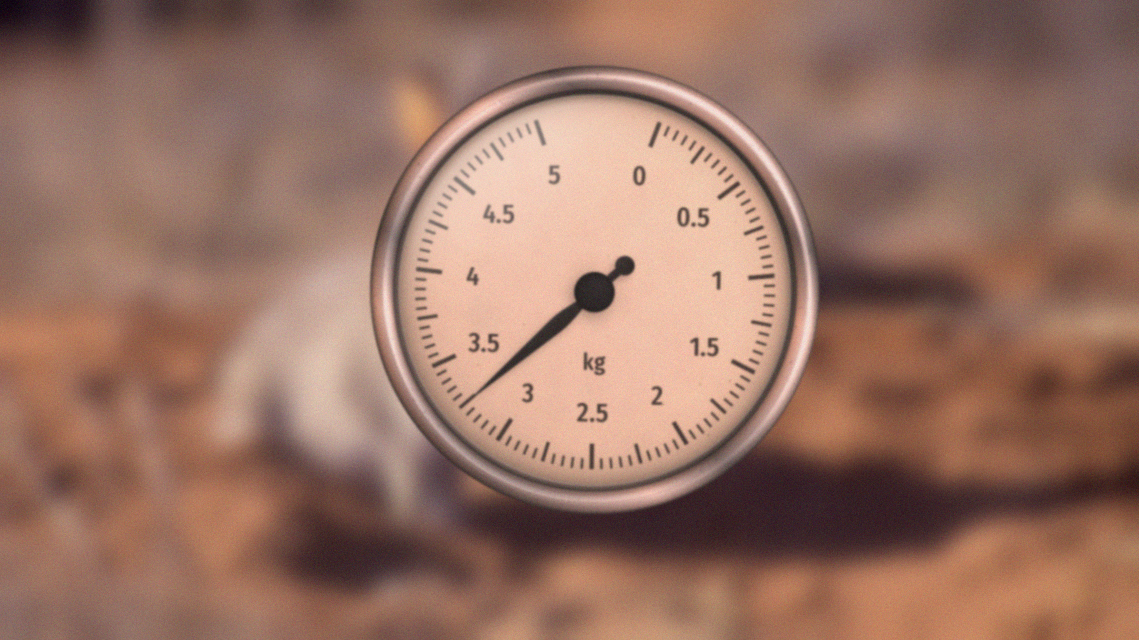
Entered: 3.25,kg
